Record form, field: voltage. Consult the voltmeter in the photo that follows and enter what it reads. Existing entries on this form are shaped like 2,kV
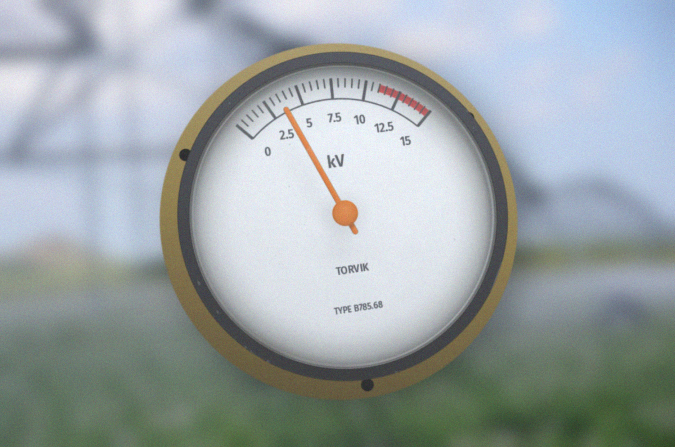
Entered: 3.5,kV
